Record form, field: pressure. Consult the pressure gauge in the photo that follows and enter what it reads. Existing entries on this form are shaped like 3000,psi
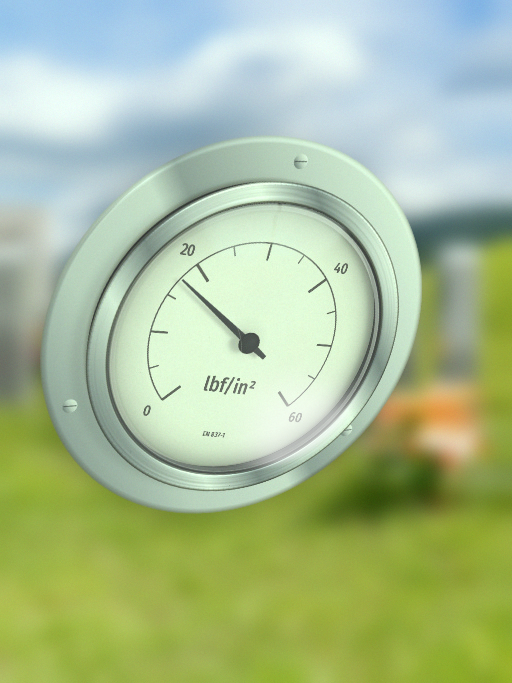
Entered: 17.5,psi
